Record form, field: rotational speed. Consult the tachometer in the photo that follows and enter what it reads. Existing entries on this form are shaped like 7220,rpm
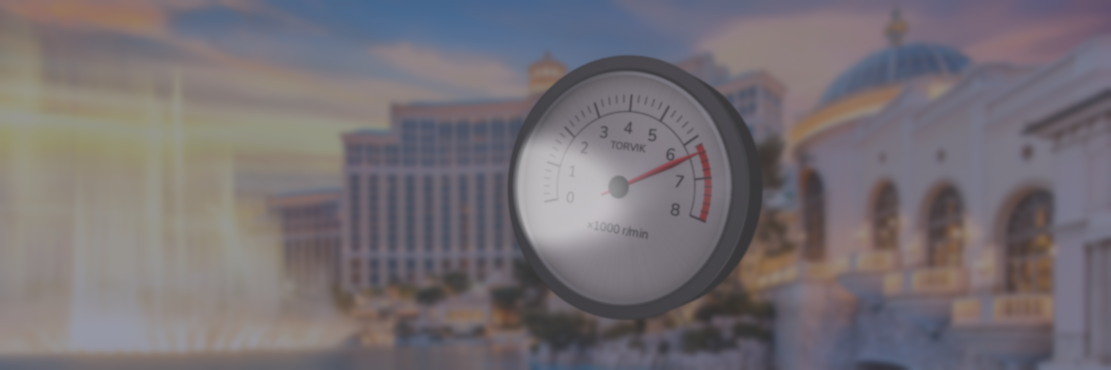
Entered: 6400,rpm
